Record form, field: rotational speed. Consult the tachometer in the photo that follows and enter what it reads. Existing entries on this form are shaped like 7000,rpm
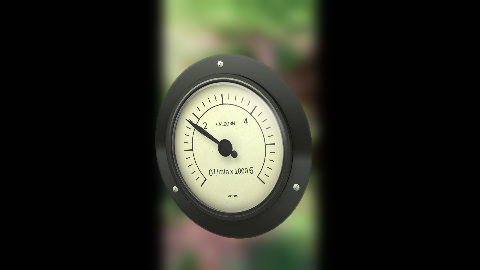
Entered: 1800,rpm
